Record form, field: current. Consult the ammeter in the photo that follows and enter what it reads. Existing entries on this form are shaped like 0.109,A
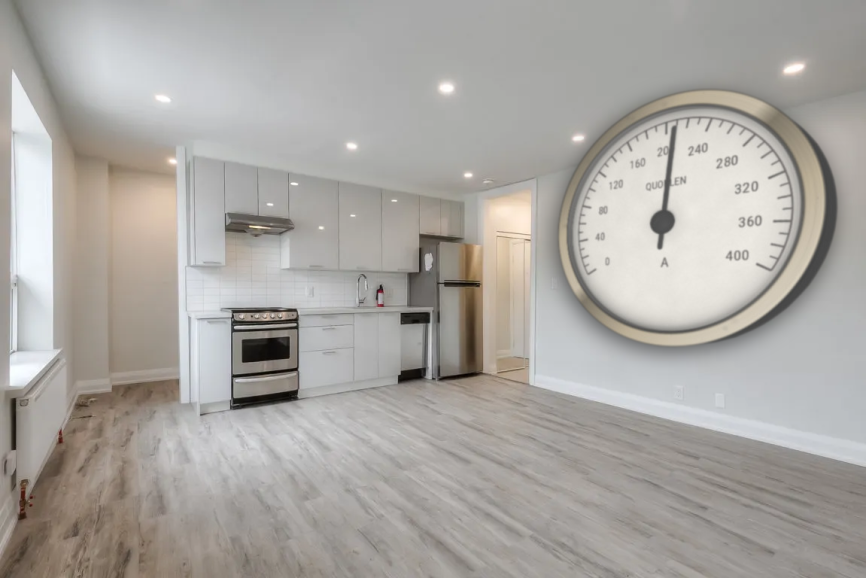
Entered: 210,A
